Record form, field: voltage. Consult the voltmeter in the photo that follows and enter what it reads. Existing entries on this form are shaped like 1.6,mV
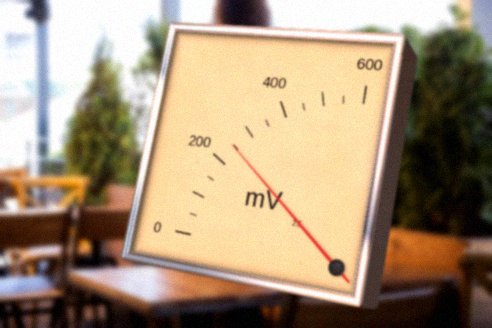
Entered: 250,mV
